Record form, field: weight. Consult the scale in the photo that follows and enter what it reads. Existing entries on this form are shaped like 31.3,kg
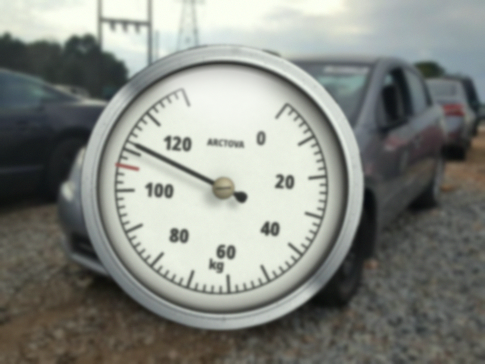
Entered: 112,kg
